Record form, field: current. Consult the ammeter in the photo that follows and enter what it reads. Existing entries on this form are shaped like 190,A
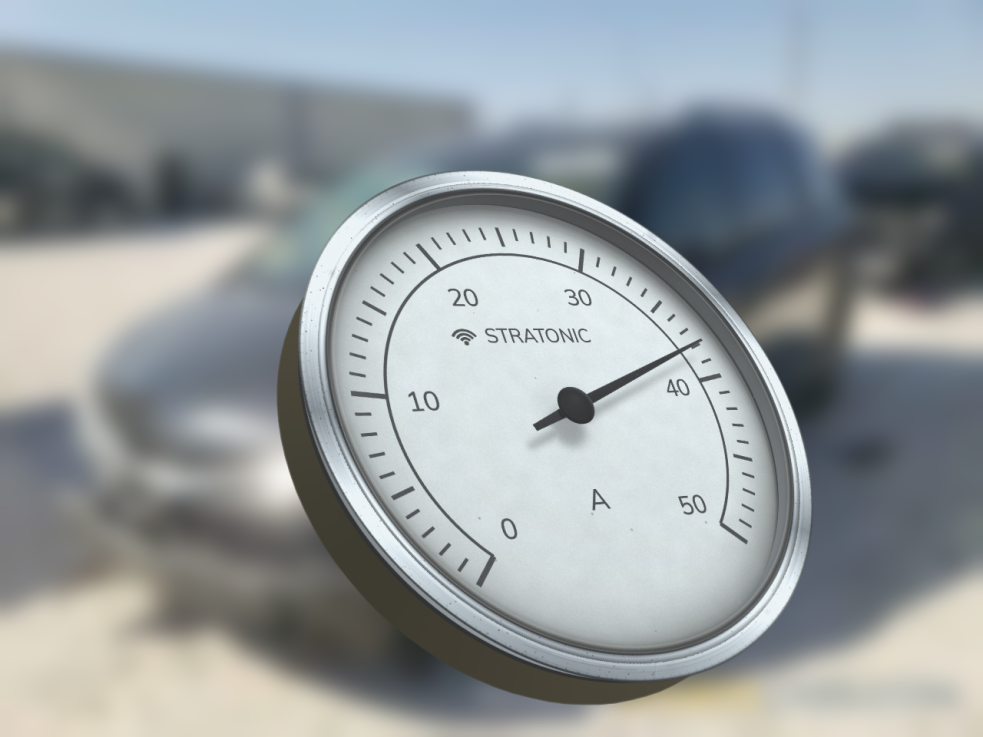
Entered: 38,A
